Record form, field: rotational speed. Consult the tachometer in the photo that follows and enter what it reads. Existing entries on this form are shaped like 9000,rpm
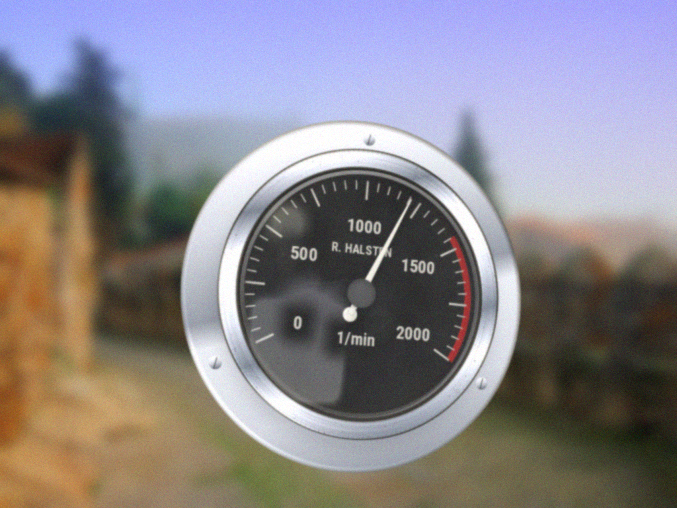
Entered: 1200,rpm
